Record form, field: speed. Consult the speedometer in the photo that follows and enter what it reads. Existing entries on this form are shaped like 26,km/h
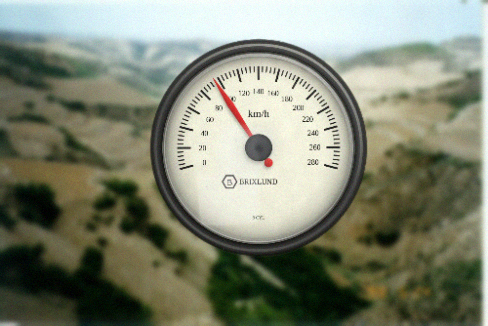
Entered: 96,km/h
